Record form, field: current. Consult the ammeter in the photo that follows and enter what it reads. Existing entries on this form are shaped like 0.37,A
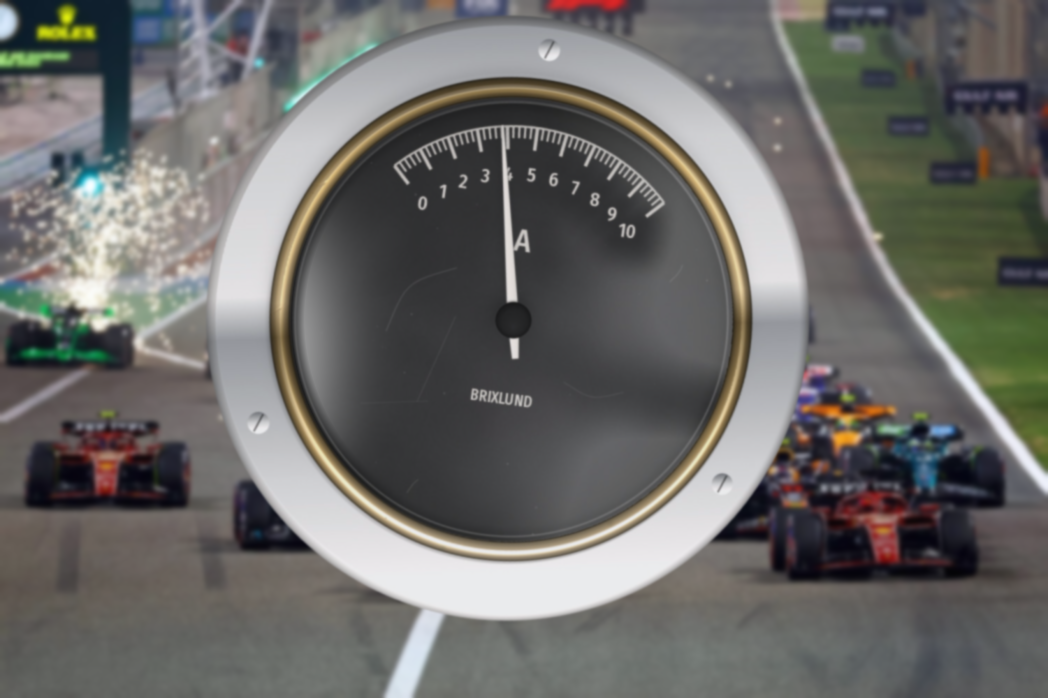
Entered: 3.8,A
